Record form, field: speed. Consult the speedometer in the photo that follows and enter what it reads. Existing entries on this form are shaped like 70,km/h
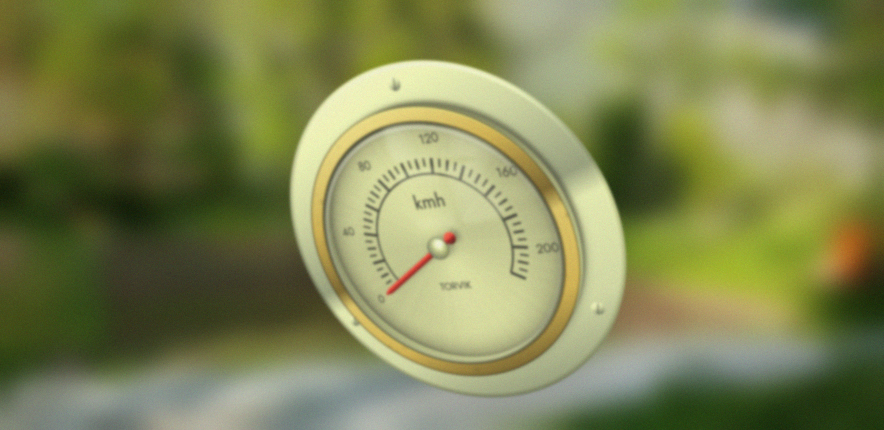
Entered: 0,km/h
